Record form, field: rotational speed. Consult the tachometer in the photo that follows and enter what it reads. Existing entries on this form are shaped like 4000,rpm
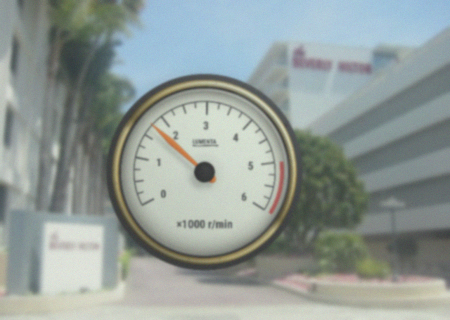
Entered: 1750,rpm
